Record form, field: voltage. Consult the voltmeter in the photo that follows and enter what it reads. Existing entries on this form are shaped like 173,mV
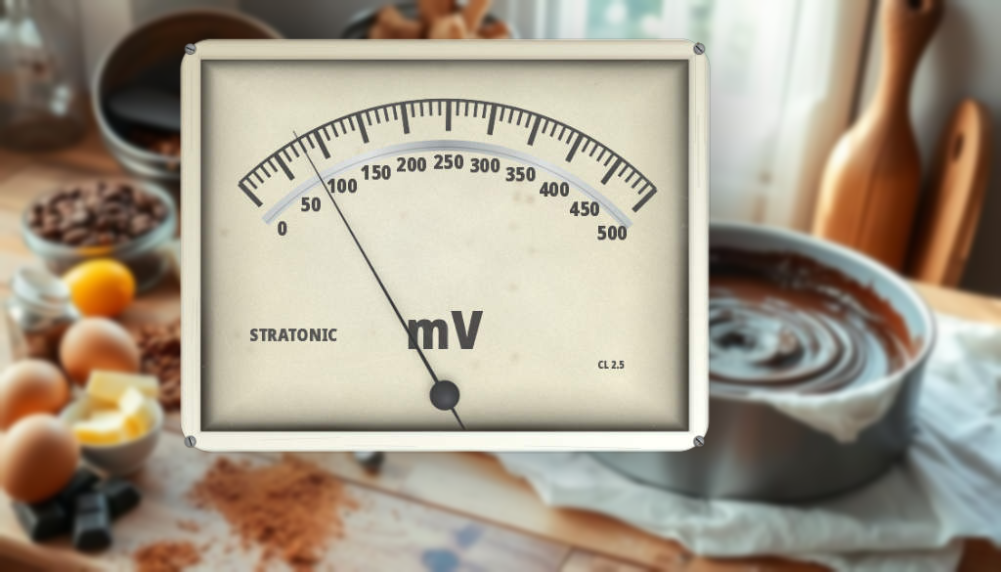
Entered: 80,mV
